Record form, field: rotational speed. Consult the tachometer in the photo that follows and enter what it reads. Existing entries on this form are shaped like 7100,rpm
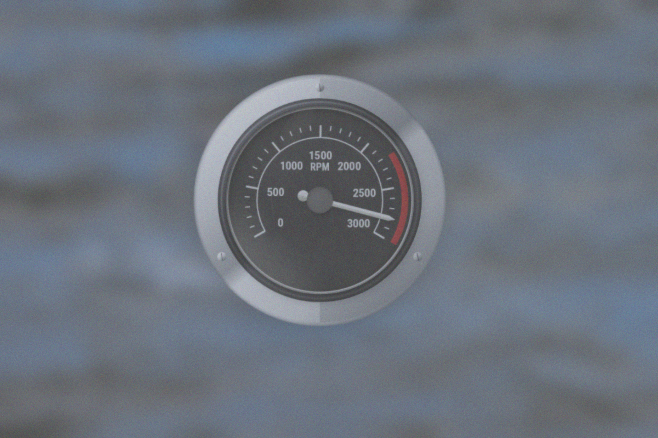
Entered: 2800,rpm
